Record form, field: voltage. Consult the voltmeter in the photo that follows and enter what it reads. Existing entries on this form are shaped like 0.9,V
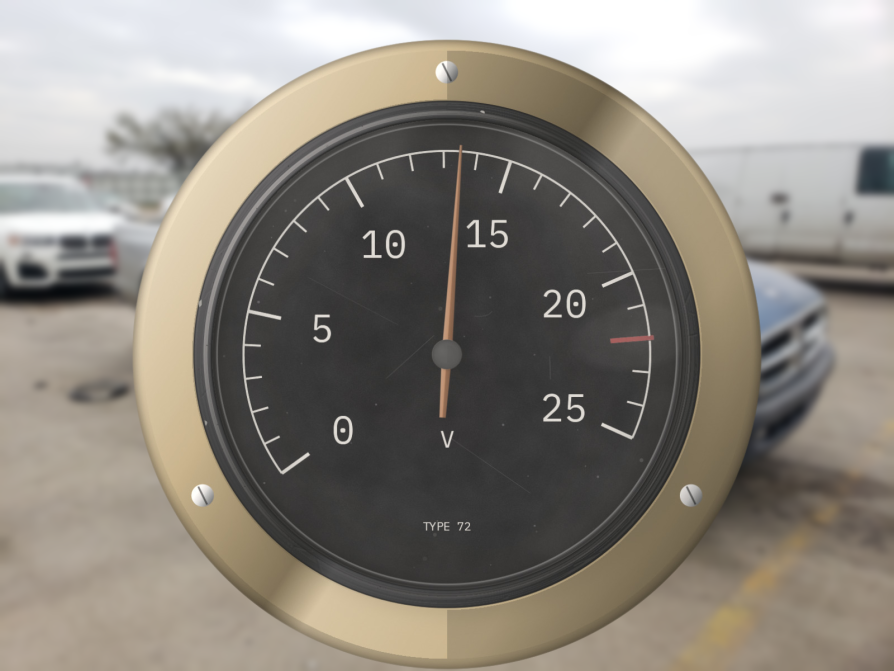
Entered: 13.5,V
